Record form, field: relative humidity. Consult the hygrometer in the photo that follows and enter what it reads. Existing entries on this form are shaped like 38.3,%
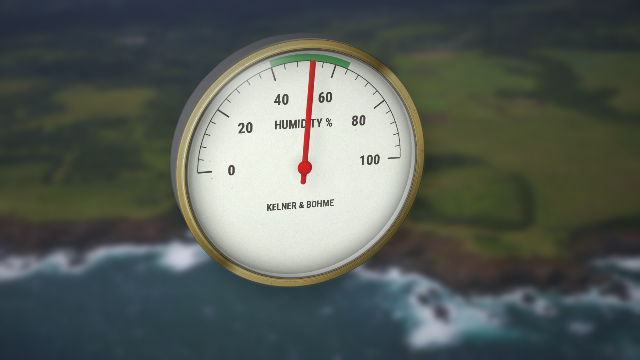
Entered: 52,%
